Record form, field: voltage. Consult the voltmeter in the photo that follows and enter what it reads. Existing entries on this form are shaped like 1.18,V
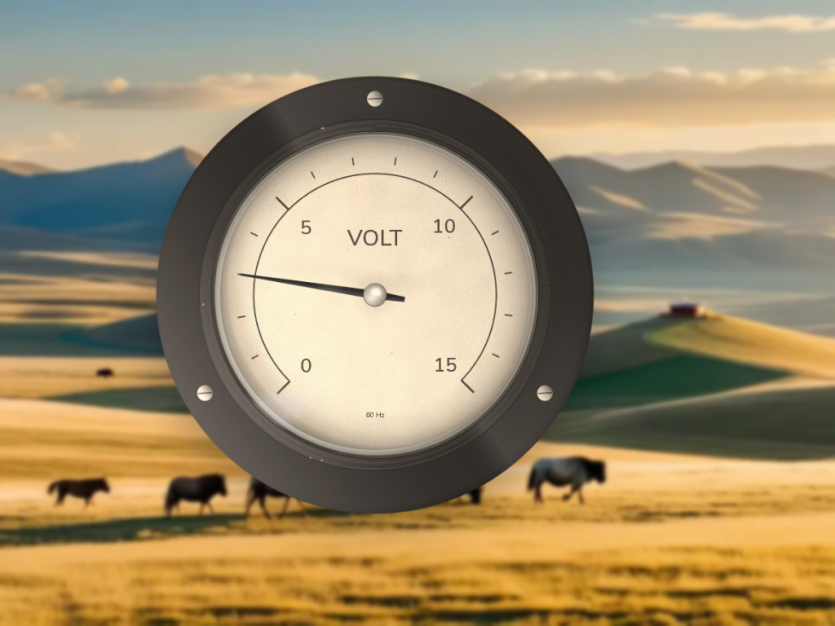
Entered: 3,V
